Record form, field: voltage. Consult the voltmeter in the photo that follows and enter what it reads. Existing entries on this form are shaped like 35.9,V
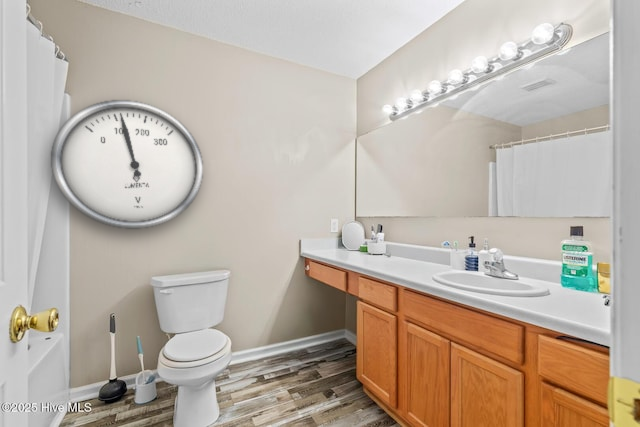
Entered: 120,V
